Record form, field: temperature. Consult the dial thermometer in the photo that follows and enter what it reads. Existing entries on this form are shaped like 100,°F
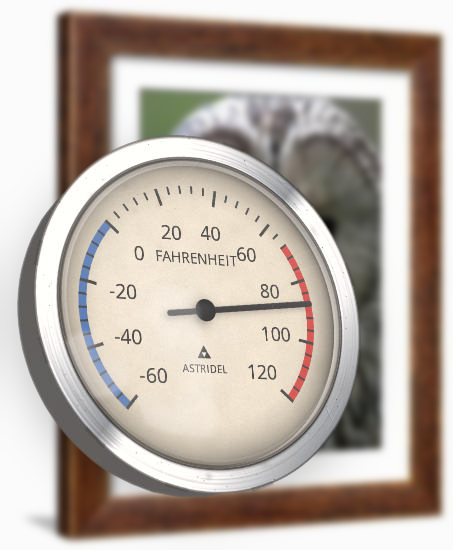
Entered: 88,°F
